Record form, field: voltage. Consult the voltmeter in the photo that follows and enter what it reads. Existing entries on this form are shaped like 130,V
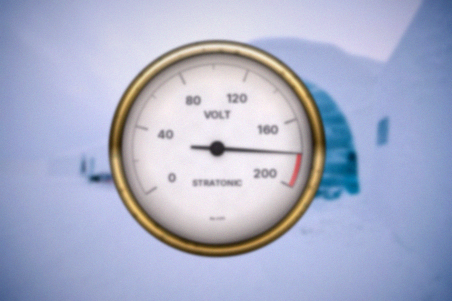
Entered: 180,V
